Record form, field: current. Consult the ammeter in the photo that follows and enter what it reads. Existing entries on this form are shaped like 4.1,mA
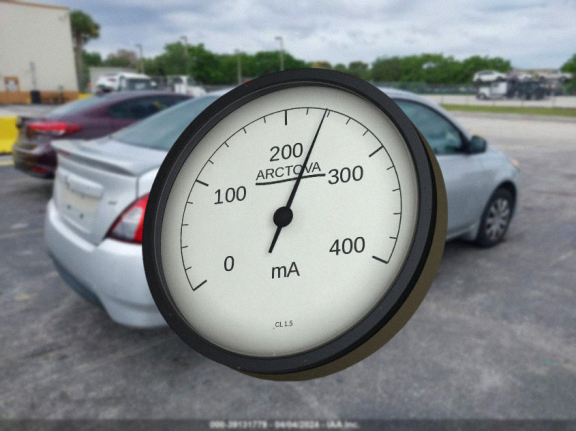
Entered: 240,mA
